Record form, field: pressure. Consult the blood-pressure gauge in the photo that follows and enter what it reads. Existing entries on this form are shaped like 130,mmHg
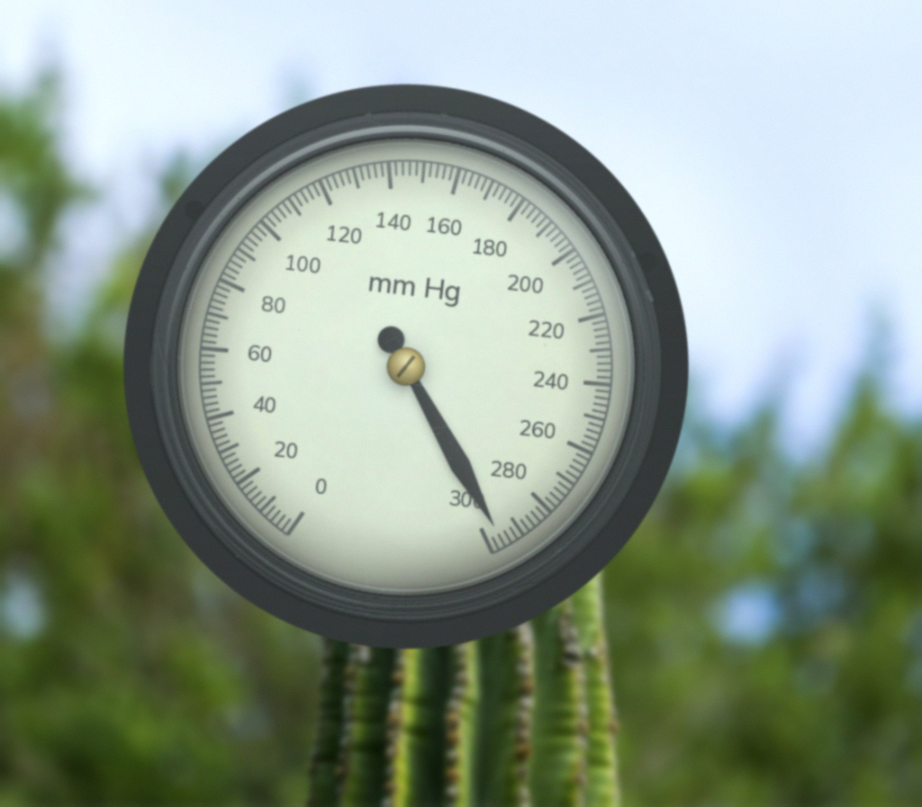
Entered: 296,mmHg
